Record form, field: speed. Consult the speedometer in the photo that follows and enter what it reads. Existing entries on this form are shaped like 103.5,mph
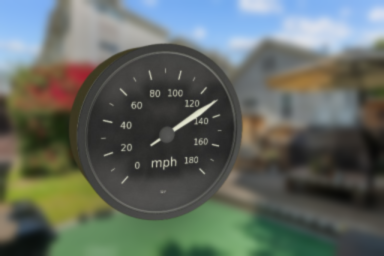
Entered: 130,mph
